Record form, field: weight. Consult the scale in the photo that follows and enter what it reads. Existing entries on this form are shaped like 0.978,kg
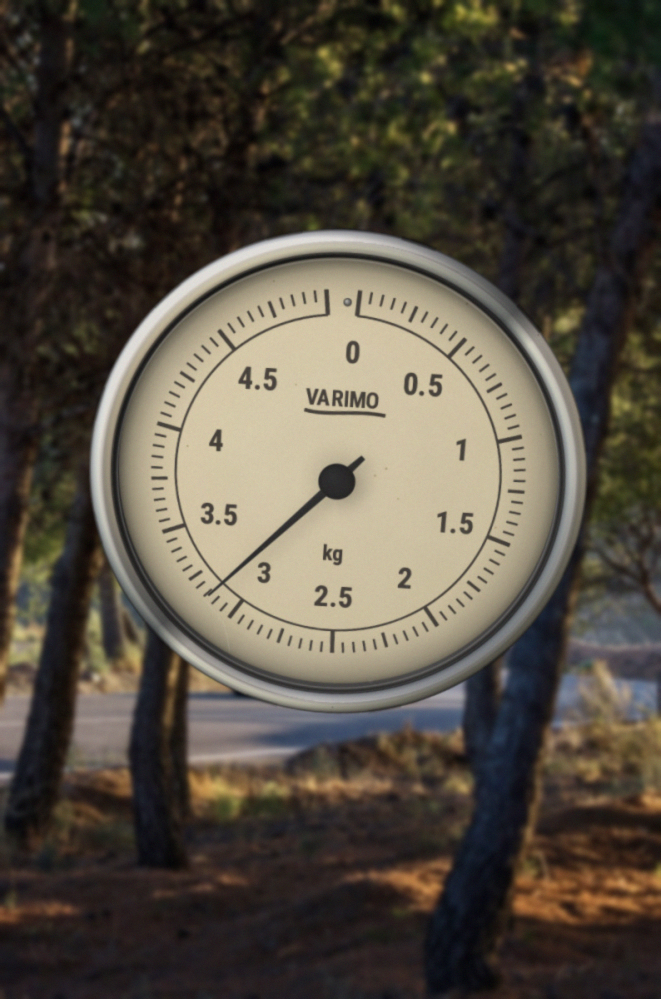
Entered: 3.15,kg
